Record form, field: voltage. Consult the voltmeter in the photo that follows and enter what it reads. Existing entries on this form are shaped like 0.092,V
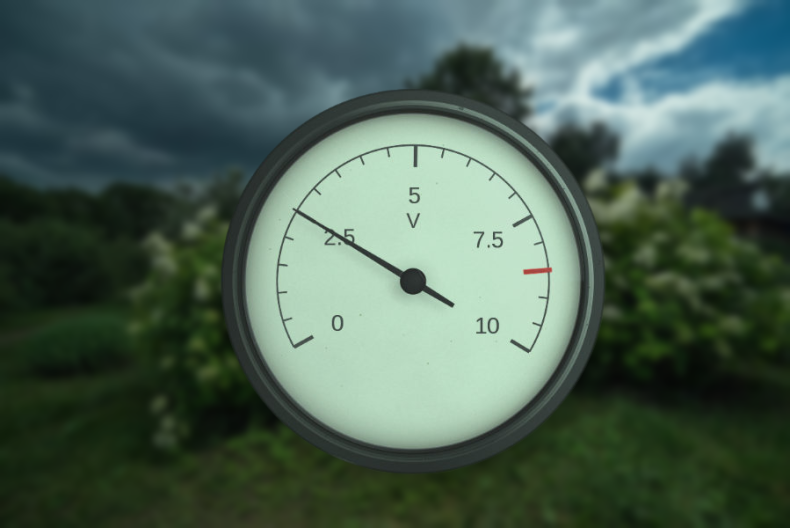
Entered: 2.5,V
